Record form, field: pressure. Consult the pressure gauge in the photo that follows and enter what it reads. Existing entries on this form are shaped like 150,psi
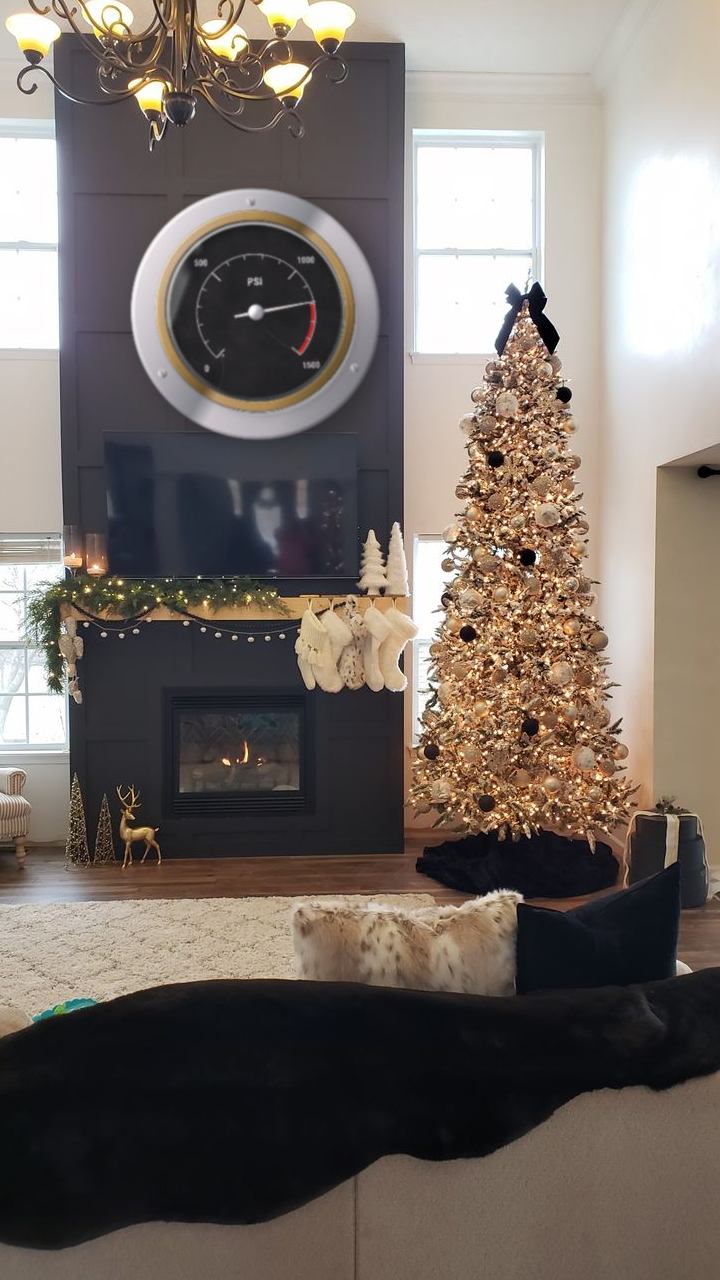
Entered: 1200,psi
